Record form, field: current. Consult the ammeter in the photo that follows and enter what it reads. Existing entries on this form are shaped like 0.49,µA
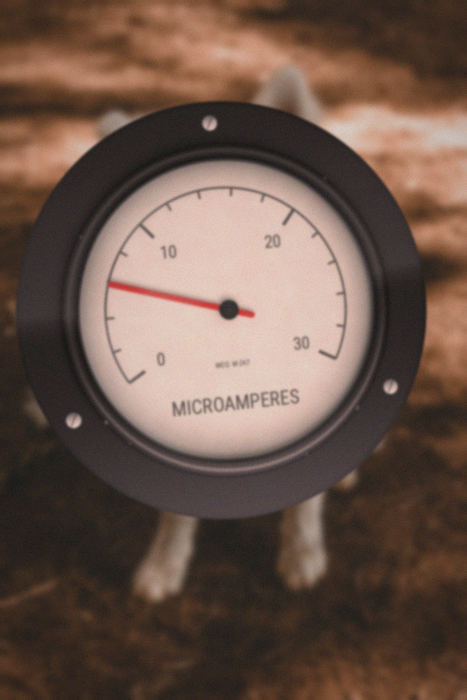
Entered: 6,µA
